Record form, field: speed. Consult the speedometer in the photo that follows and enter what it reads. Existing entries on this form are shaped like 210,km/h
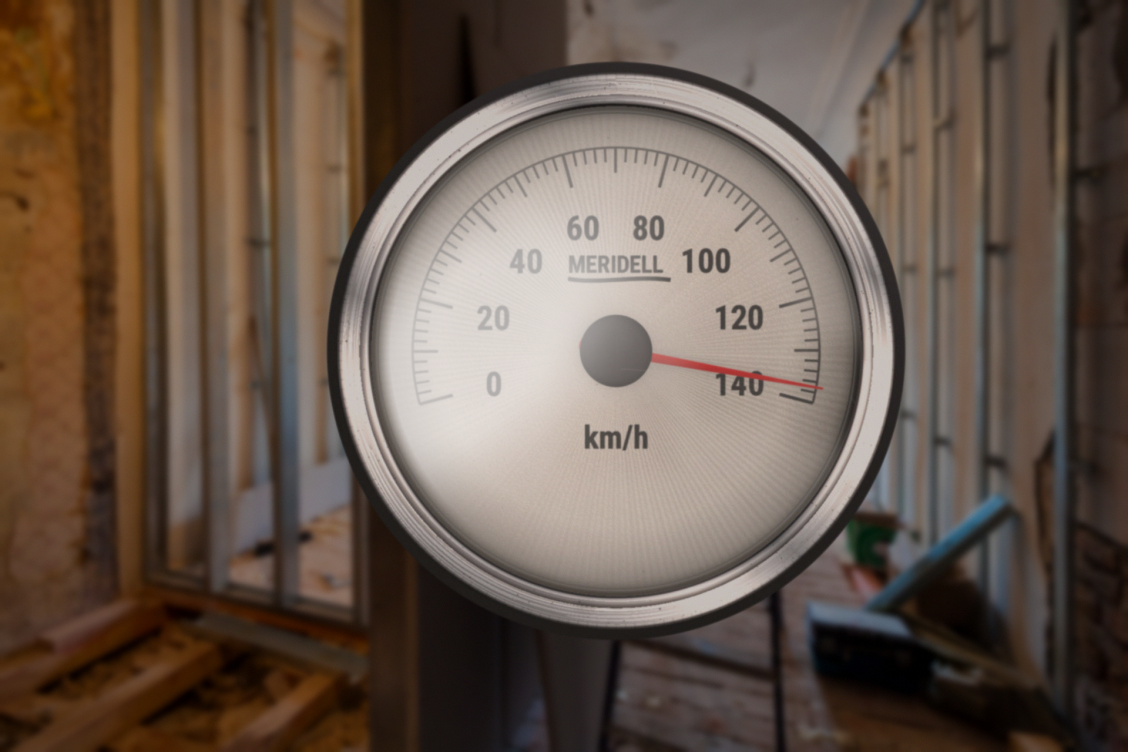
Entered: 137,km/h
